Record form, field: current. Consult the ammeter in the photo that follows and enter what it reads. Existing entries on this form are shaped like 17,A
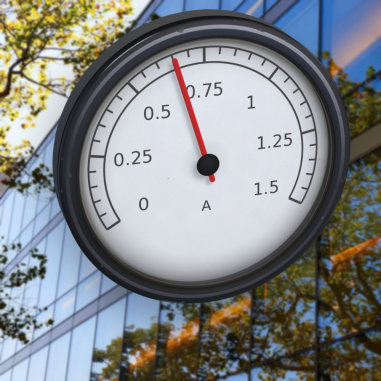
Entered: 0.65,A
